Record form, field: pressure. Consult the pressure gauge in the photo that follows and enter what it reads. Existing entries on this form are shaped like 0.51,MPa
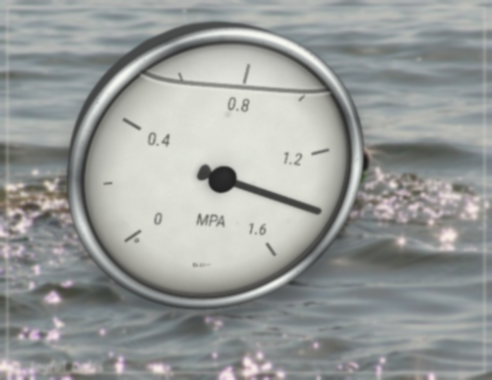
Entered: 1.4,MPa
